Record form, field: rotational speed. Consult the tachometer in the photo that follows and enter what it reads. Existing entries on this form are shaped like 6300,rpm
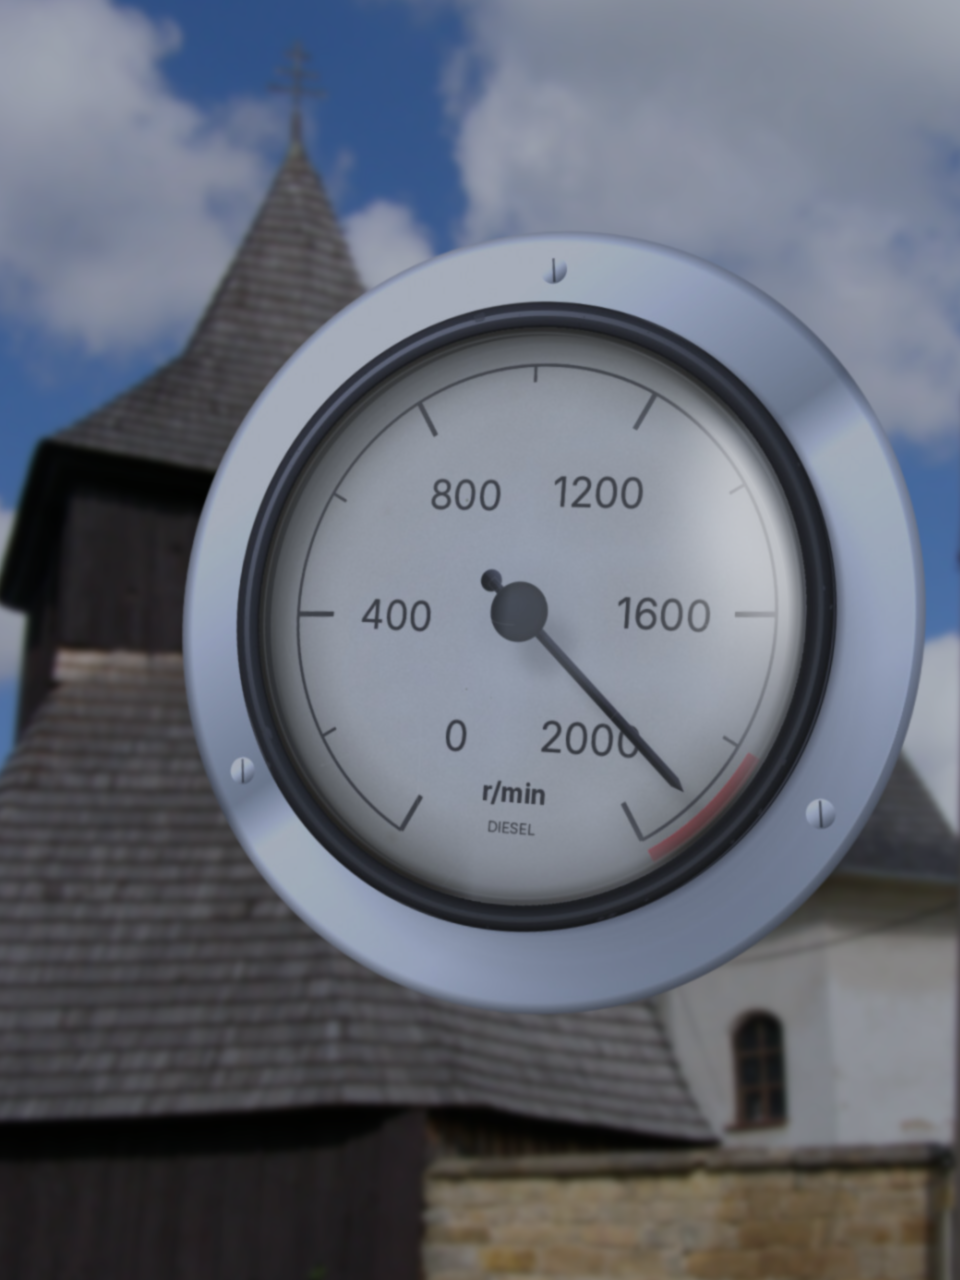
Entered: 1900,rpm
